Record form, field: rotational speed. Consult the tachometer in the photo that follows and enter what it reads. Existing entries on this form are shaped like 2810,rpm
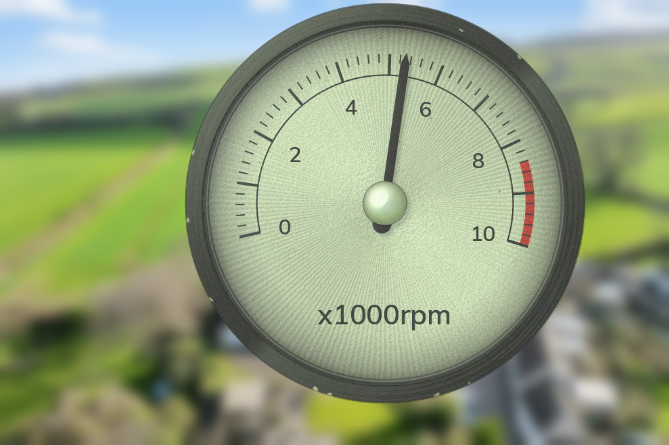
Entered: 5300,rpm
